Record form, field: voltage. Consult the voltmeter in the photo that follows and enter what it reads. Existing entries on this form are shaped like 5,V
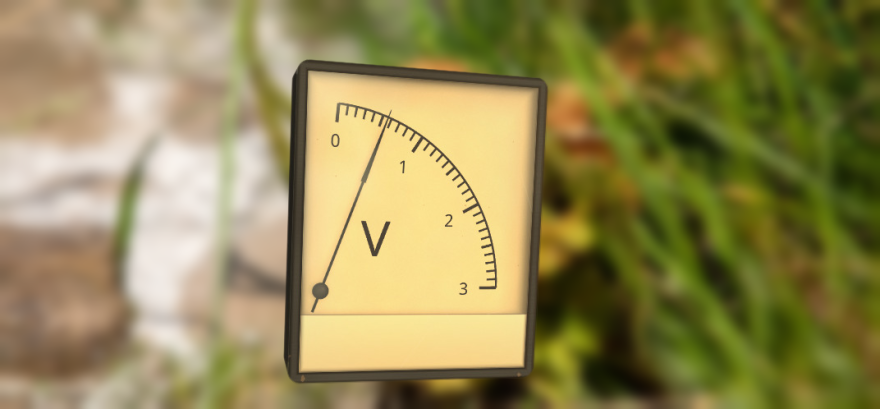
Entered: 0.55,V
